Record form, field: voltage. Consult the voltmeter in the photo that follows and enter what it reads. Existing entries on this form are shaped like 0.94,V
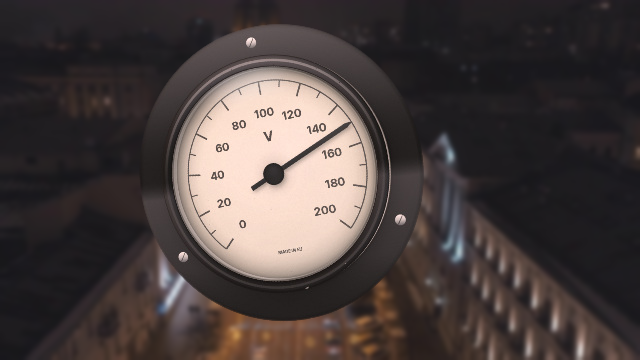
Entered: 150,V
